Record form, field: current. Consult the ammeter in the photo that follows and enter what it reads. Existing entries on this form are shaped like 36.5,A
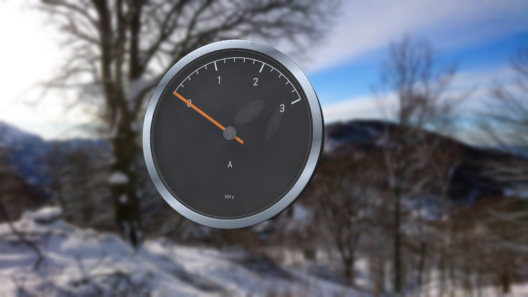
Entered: 0,A
